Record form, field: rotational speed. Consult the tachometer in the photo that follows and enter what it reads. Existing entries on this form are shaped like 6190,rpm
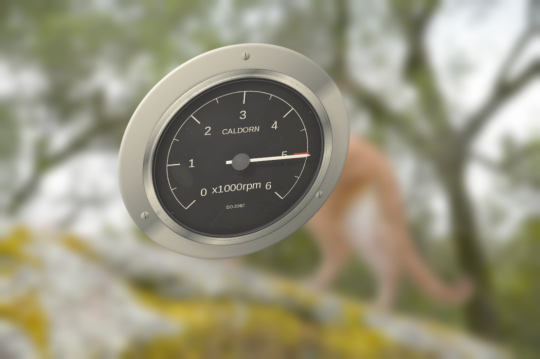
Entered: 5000,rpm
